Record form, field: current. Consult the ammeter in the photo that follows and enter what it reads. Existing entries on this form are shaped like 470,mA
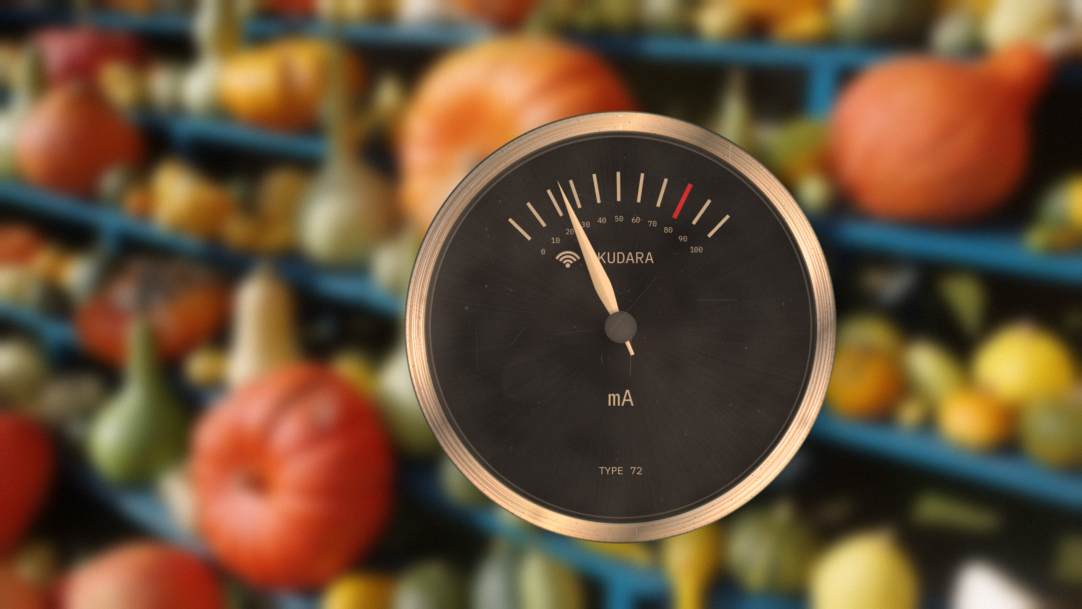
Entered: 25,mA
